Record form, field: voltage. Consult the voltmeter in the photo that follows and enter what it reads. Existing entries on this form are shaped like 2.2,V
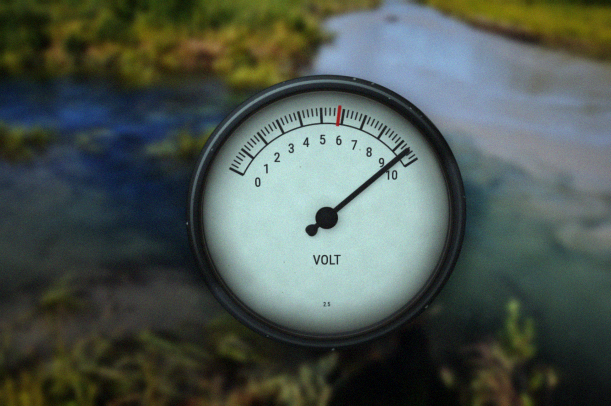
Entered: 9.4,V
